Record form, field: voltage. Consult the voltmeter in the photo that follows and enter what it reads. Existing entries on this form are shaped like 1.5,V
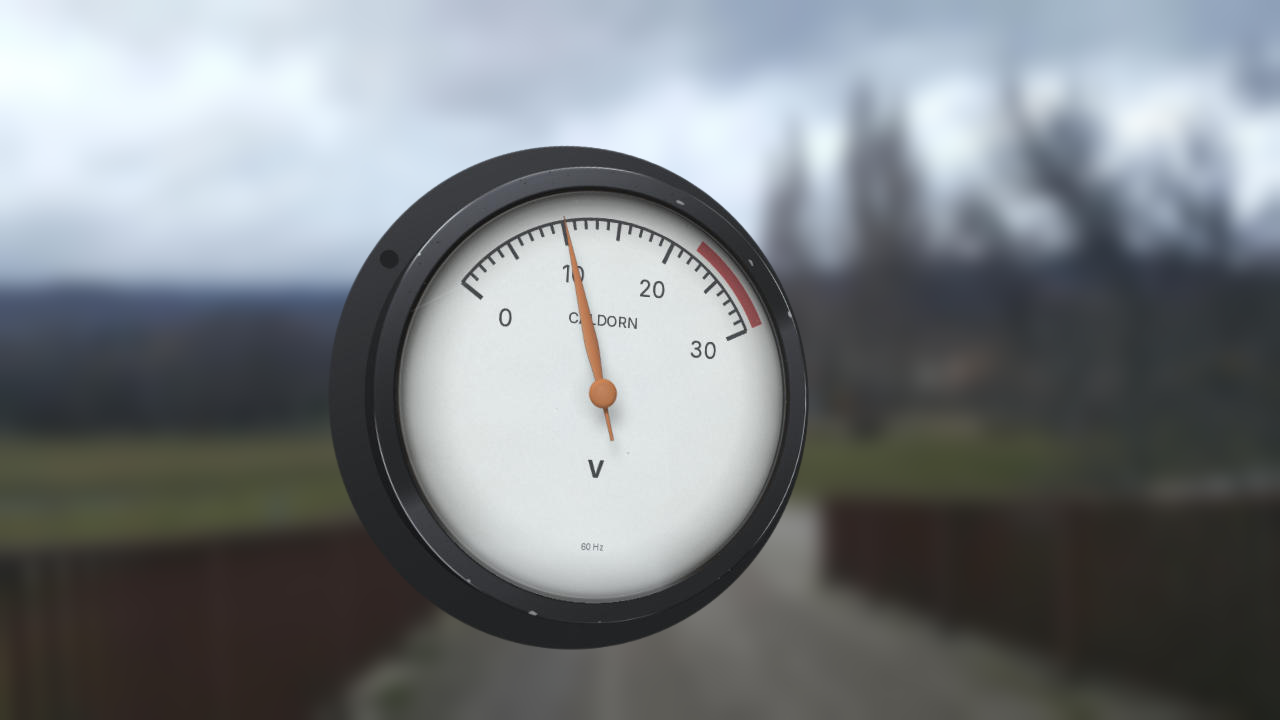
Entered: 10,V
